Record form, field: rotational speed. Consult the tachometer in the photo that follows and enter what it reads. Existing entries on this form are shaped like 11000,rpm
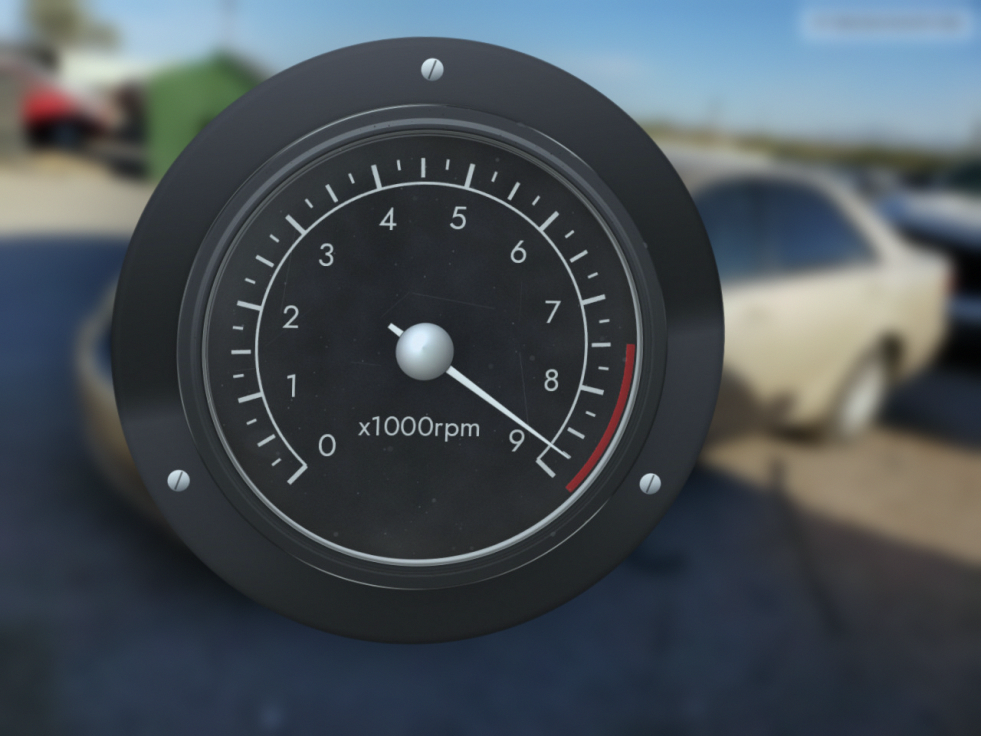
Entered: 8750,rpm
